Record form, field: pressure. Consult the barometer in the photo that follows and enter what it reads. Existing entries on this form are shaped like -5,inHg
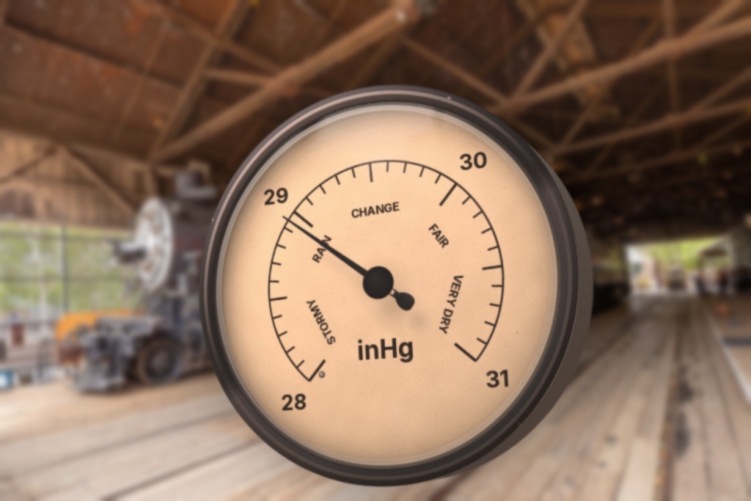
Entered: 28.95,inHg
